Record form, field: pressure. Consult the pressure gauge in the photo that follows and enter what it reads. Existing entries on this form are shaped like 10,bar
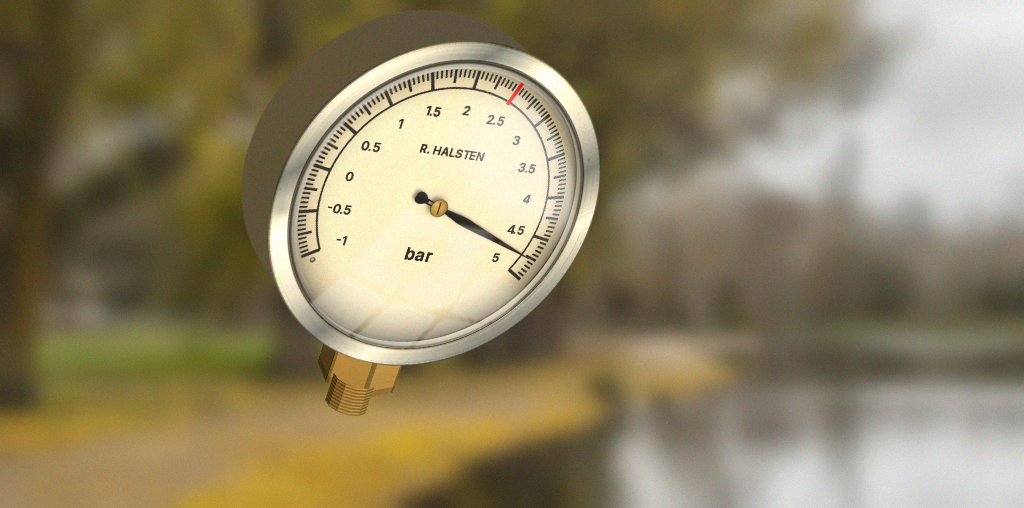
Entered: 4.75,bar
